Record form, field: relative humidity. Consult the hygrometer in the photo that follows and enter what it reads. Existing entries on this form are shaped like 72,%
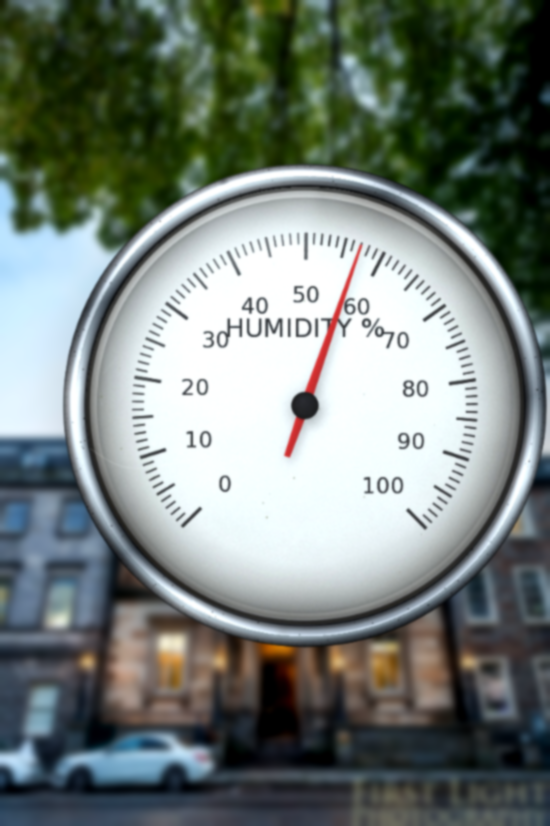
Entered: 57,%
